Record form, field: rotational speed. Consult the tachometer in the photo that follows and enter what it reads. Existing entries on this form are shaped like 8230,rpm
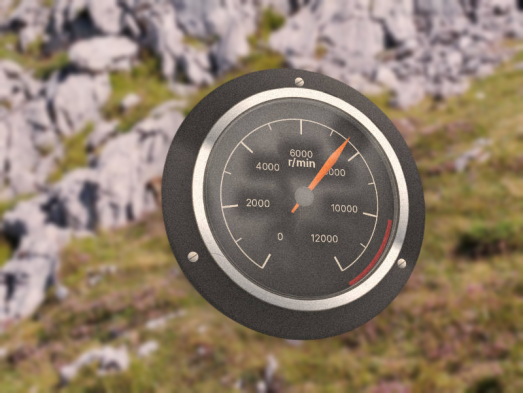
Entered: 7500,rpm
